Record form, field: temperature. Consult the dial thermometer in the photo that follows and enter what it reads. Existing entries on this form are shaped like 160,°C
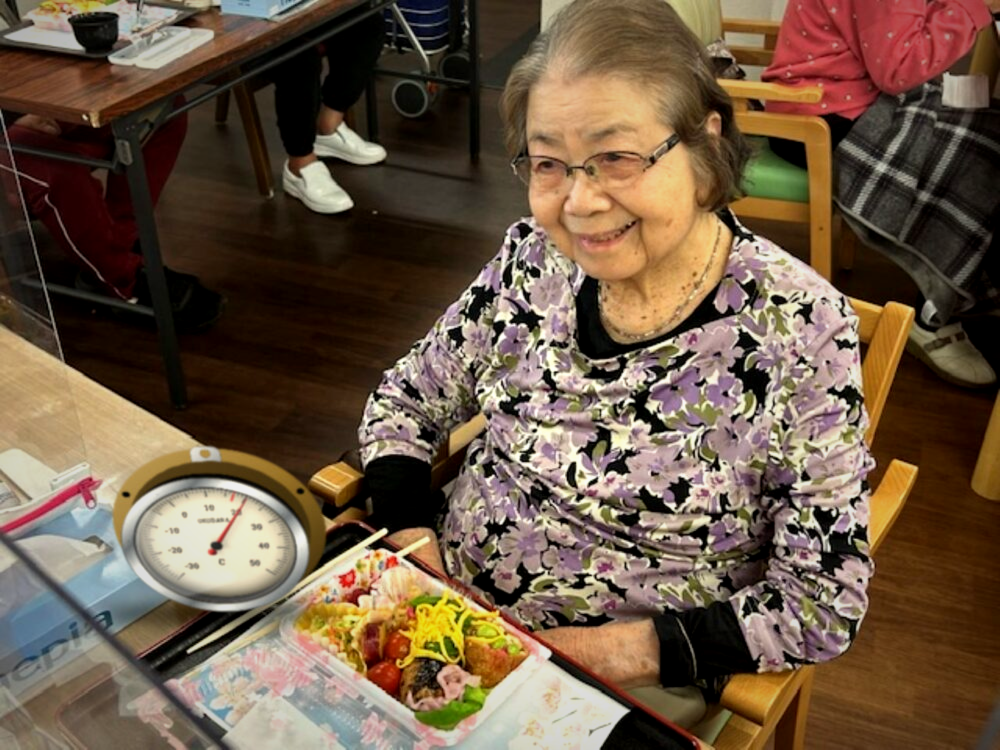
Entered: 20,°C
